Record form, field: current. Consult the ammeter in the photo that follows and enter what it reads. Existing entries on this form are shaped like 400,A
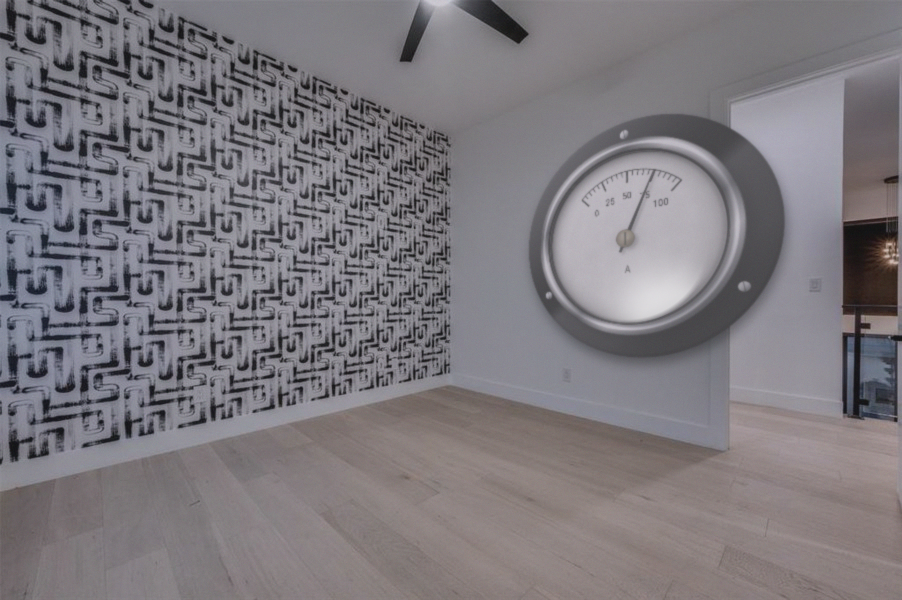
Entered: 75,A
